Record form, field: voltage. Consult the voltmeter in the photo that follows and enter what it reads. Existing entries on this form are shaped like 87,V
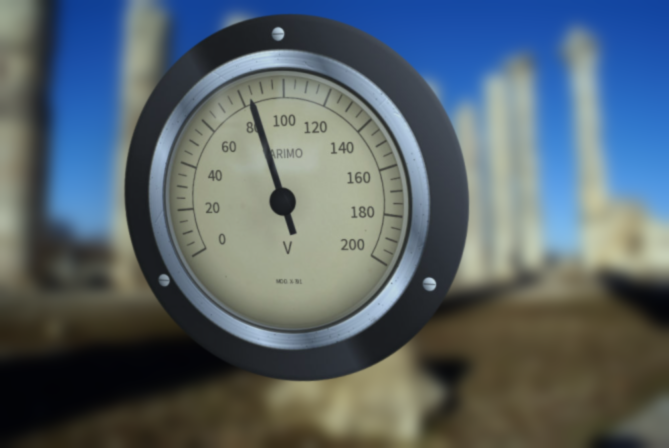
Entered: 85,V
